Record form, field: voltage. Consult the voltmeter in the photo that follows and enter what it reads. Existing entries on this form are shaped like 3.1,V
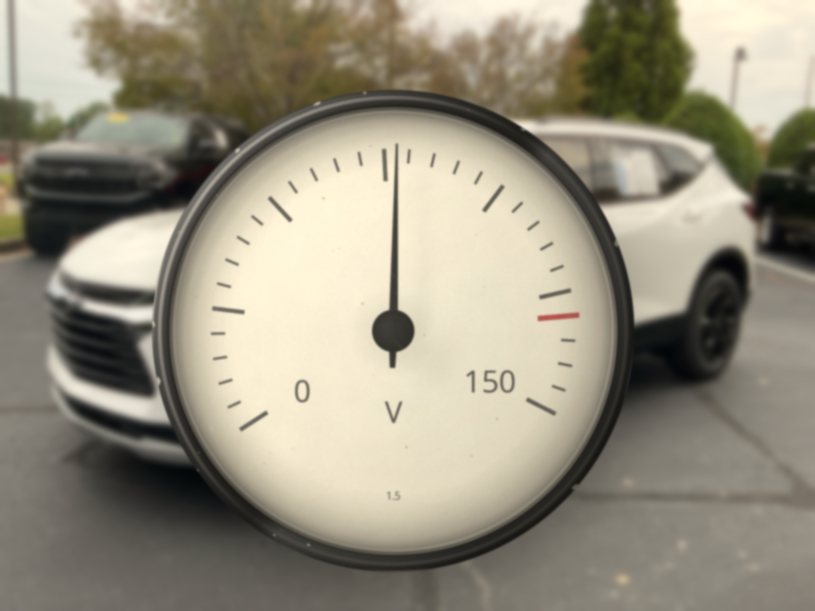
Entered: 77.5,V
